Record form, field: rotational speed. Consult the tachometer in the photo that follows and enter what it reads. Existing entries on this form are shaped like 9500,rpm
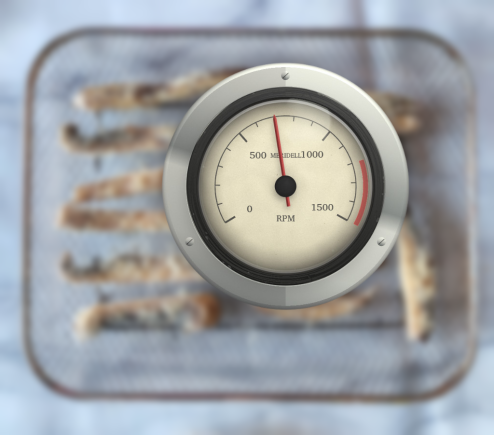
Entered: 700,rpm
